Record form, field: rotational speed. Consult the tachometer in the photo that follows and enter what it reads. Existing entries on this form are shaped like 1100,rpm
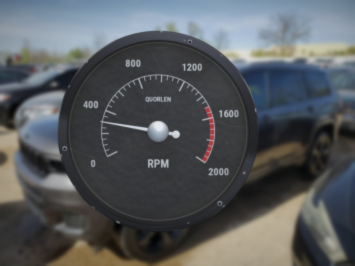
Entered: 300,rpm
